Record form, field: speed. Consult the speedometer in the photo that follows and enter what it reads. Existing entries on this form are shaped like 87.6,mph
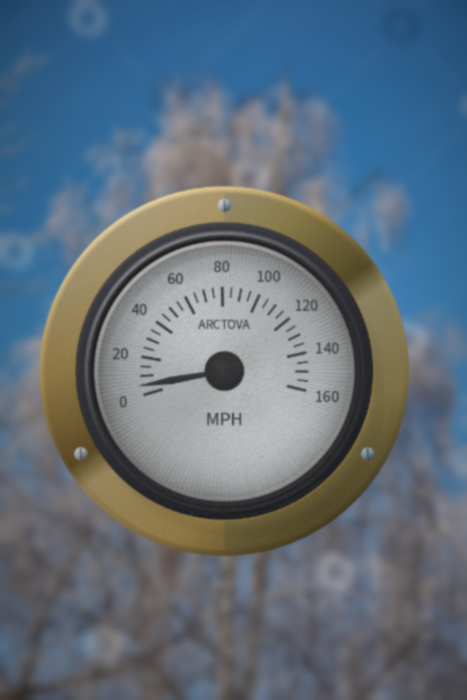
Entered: 5,mph
